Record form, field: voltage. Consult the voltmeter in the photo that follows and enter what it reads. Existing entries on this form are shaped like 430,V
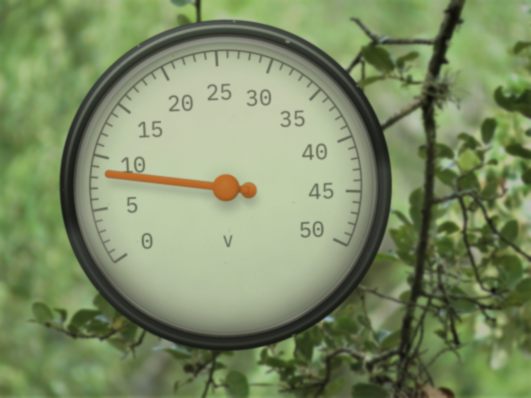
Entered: 8.5,V
